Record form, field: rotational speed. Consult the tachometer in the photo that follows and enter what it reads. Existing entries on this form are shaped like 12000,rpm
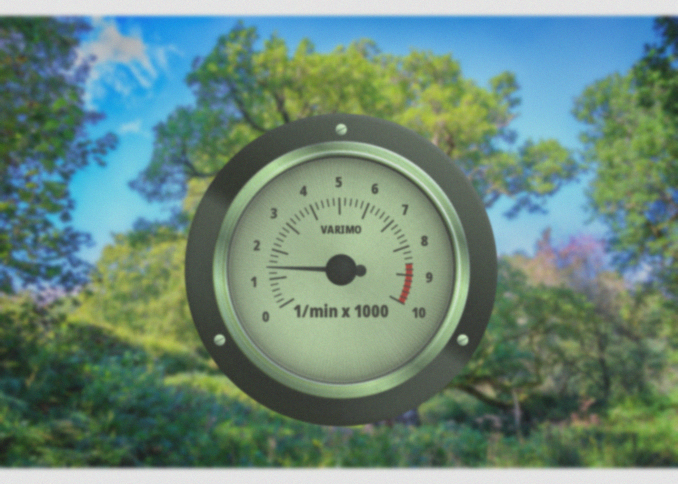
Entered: 1400,rpm
